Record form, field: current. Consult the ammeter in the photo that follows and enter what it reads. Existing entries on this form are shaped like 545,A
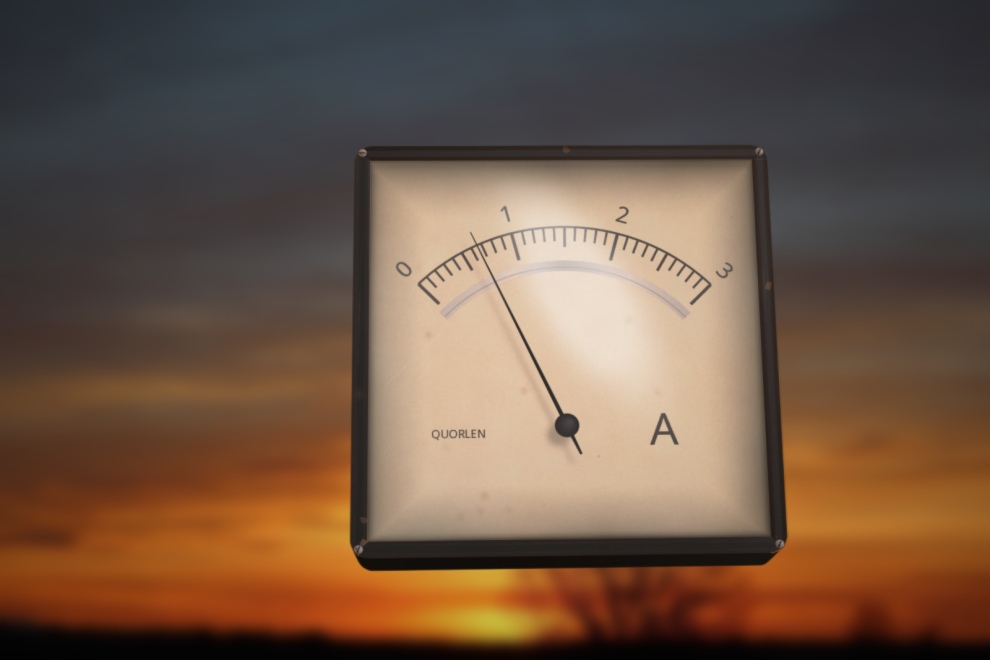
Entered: 0.65,A
